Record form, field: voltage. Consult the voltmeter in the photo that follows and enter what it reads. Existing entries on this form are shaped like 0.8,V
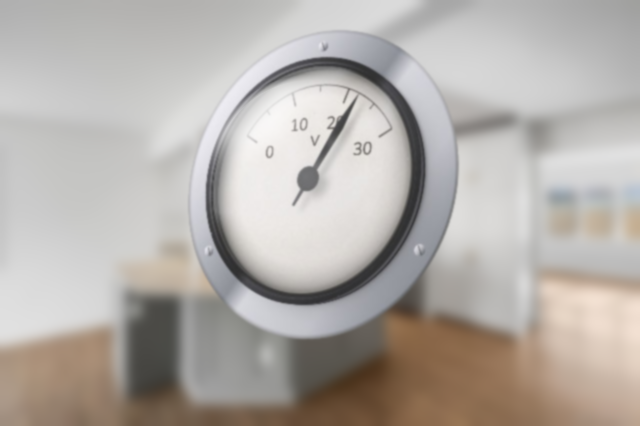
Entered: 22.5,V
